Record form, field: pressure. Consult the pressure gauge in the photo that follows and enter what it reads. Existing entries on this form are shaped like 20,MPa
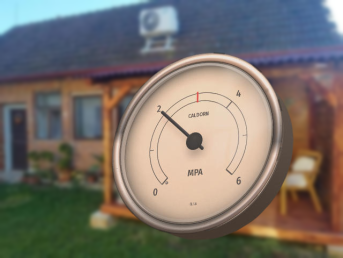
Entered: 2,MPa
